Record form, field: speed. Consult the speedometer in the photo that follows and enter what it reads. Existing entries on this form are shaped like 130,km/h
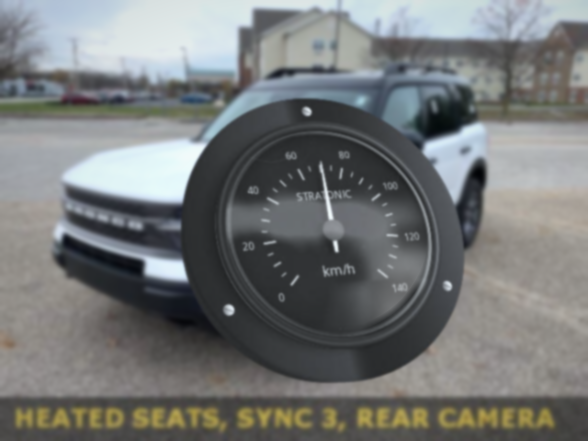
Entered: 70,km/h
